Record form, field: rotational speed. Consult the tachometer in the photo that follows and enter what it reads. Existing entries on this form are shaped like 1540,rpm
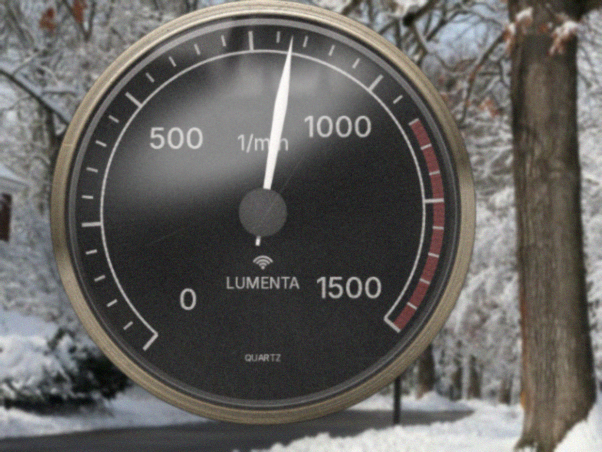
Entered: 825,rpm
